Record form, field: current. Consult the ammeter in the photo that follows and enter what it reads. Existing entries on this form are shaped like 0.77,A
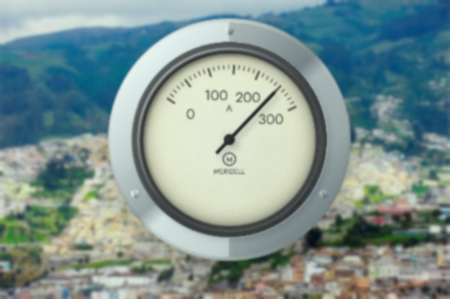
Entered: 250,A
